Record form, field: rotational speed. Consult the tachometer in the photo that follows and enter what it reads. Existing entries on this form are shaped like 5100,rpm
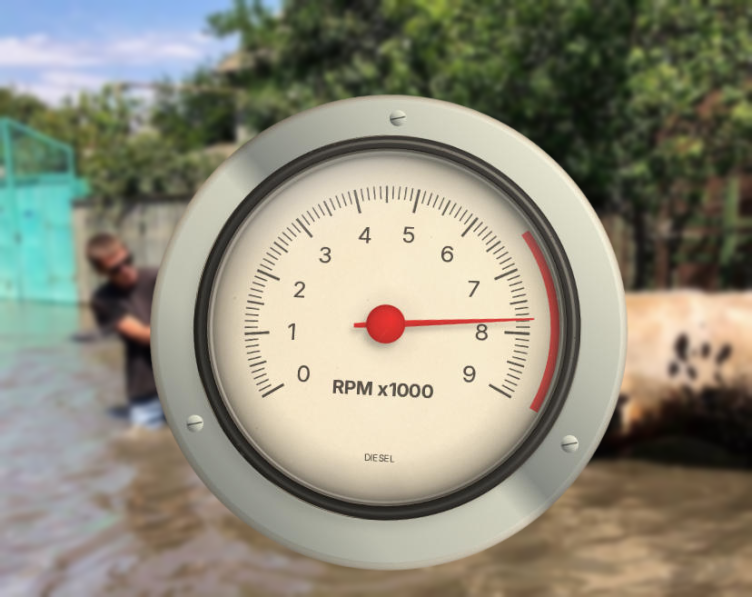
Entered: 7800,rpm
